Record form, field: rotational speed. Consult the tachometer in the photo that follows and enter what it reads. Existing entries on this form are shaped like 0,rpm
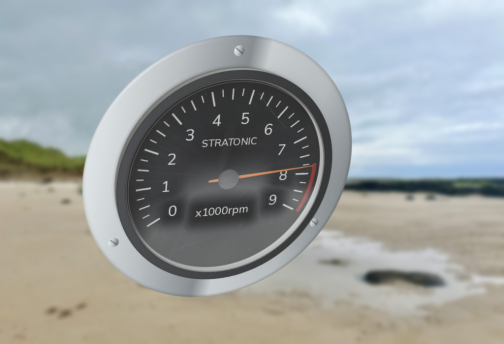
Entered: 7750,rpm
